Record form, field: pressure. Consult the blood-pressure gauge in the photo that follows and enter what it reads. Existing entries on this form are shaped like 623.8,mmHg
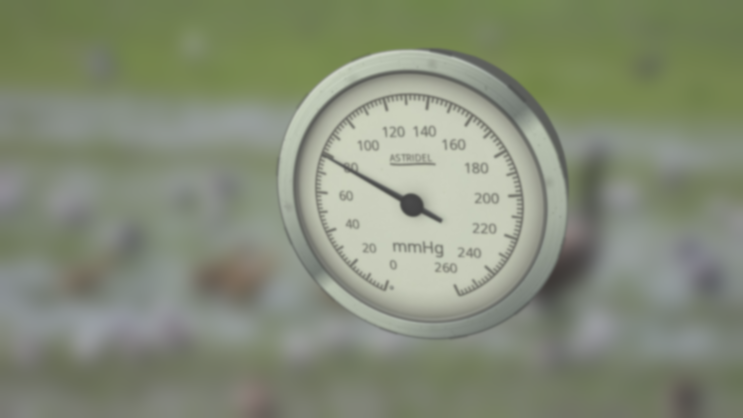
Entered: 80,mmHg
